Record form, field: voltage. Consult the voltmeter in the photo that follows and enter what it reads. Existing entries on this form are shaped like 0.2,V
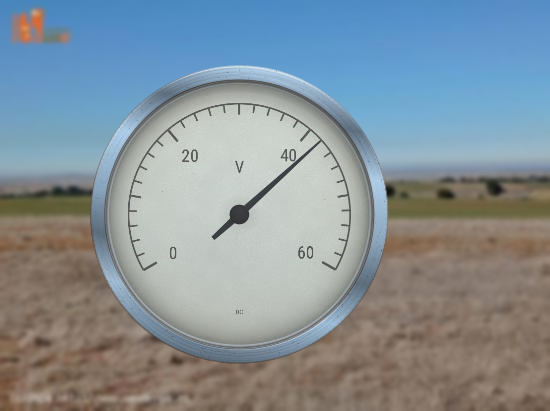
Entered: 42,V
